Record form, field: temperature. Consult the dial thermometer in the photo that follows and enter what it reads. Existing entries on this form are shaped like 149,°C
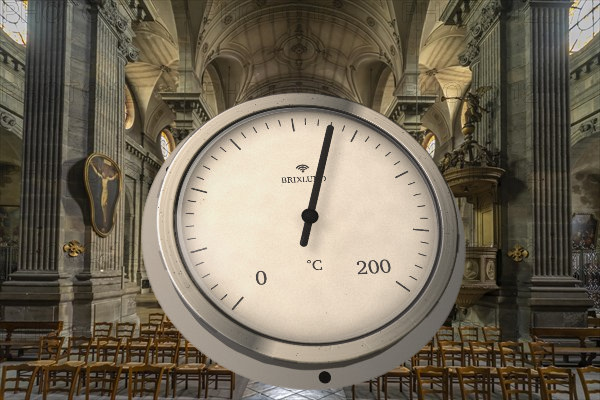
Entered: 115,°C
